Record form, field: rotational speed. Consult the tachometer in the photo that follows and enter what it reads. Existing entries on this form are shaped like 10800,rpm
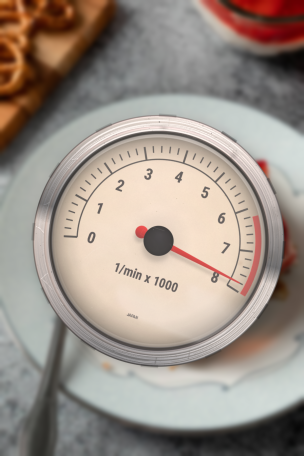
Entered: 7800,rpm
